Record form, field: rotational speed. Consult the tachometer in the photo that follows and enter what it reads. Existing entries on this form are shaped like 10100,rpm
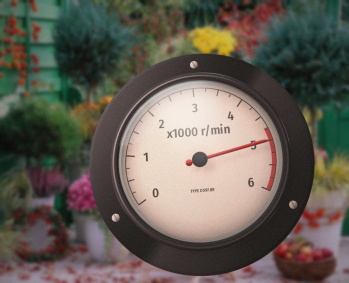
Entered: 5000,rpm
